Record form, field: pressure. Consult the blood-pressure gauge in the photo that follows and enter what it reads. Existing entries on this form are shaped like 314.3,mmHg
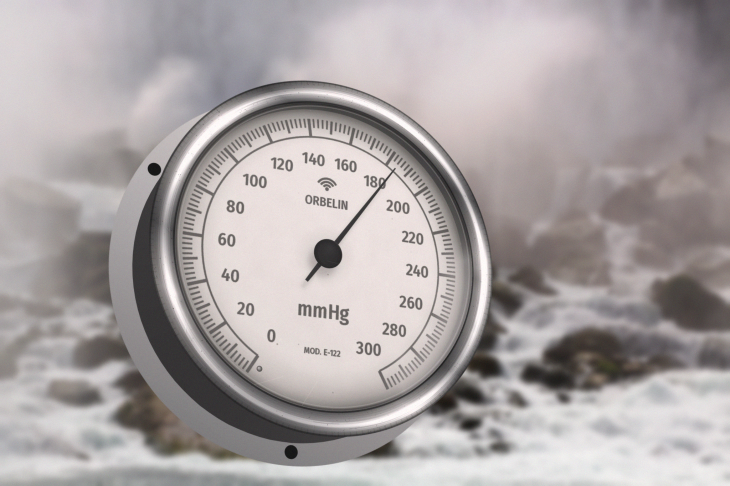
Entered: 184,mmHg
